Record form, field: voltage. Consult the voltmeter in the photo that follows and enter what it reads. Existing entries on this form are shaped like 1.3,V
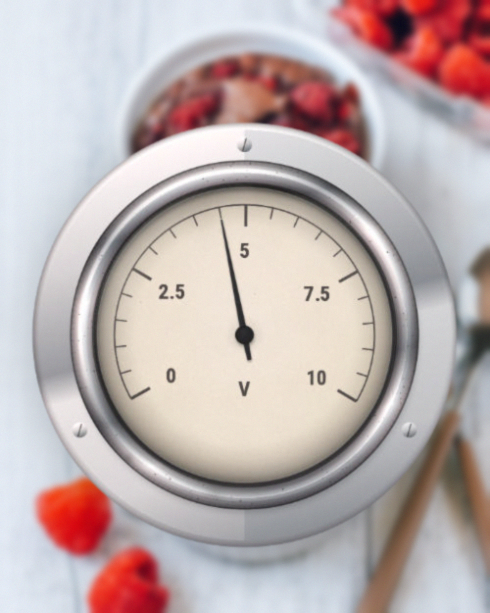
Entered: 4.5,V
